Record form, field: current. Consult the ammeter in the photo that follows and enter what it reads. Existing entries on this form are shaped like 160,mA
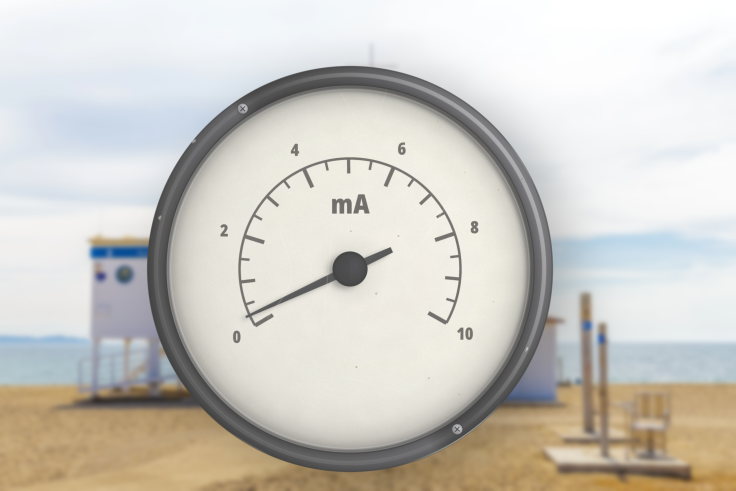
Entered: 0.25,mA
